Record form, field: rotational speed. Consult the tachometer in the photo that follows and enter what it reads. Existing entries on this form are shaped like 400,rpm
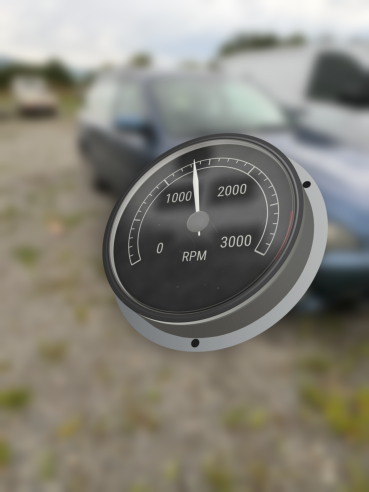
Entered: 1350,rpm
